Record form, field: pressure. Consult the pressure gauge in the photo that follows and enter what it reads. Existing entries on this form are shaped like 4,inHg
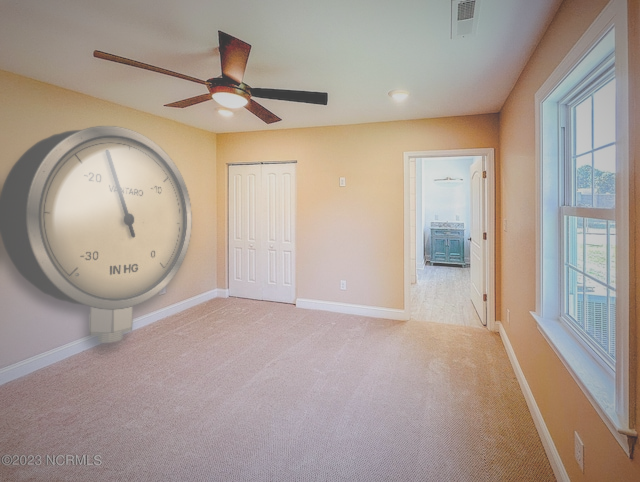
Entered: -17.5,inHg
